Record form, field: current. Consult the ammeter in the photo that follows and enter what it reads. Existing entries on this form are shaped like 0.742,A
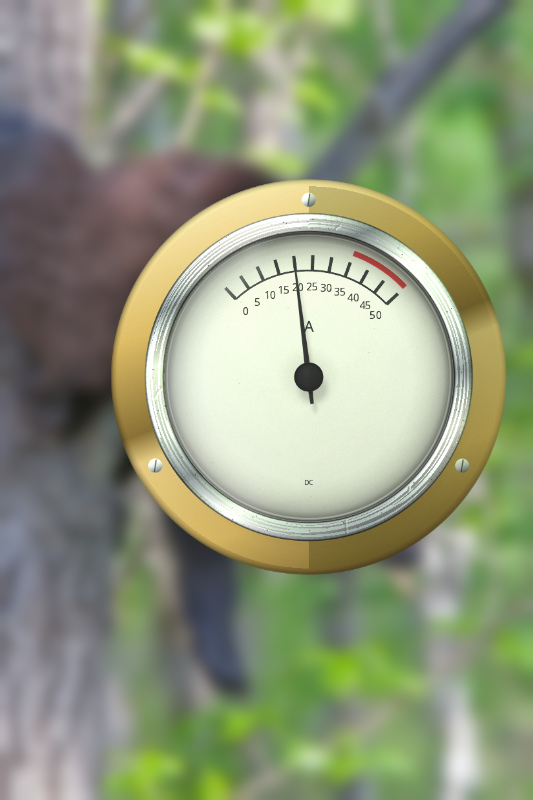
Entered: 20,A
